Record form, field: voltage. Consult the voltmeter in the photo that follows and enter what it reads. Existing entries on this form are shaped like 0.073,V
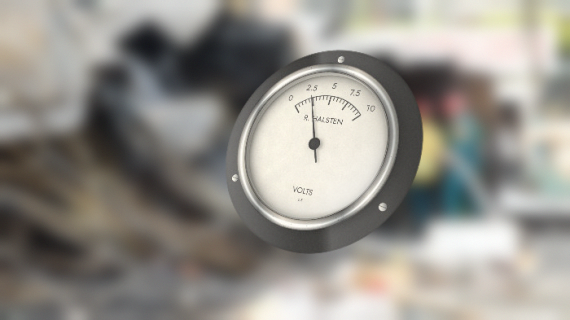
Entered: 2.5,V
